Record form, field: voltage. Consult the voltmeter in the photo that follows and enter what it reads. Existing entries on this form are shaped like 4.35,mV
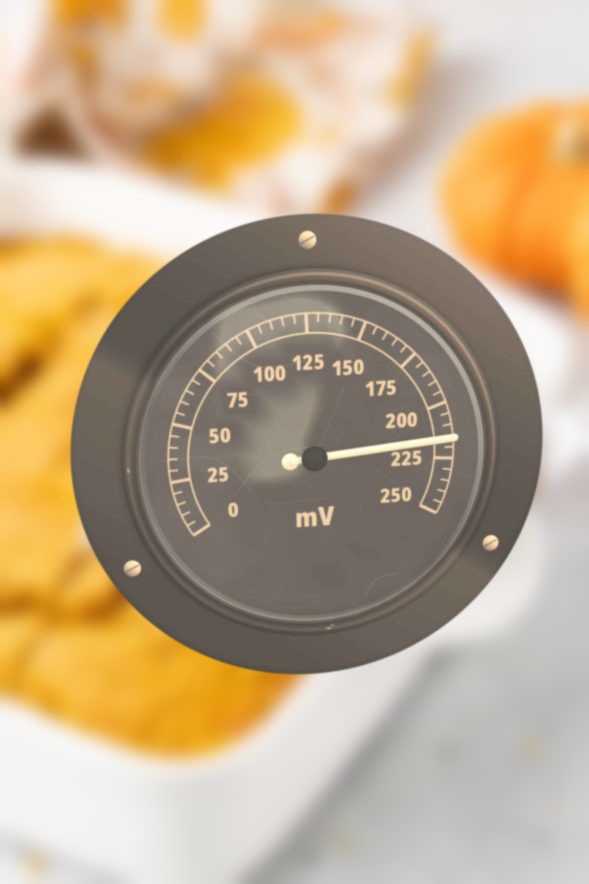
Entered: 215,mV
